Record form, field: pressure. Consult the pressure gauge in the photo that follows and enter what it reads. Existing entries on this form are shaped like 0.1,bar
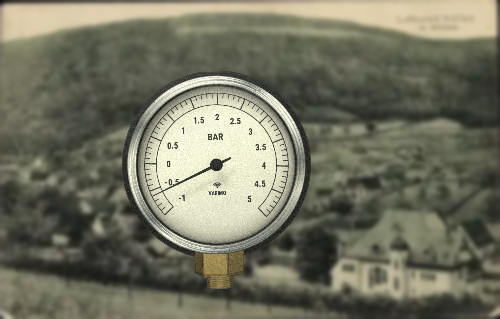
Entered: -0.6,bar
